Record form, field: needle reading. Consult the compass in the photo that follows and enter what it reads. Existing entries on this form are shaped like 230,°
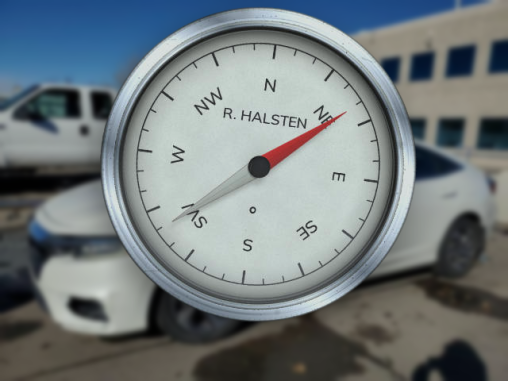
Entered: 50,°
